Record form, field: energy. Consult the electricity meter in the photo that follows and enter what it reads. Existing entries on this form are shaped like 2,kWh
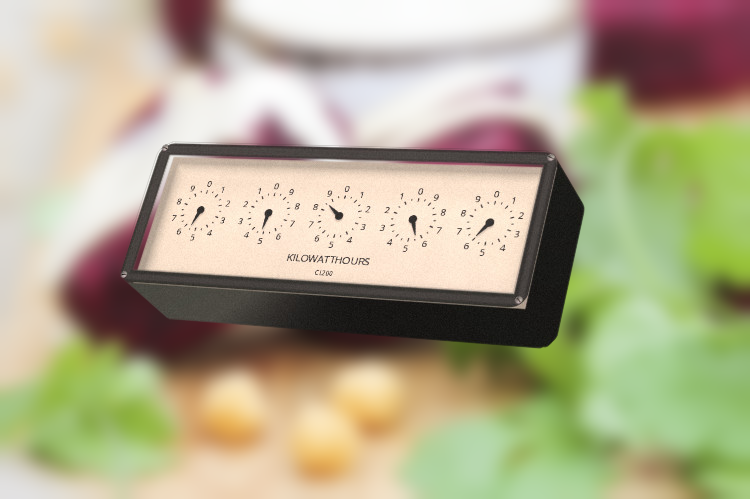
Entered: 54856,kWh
